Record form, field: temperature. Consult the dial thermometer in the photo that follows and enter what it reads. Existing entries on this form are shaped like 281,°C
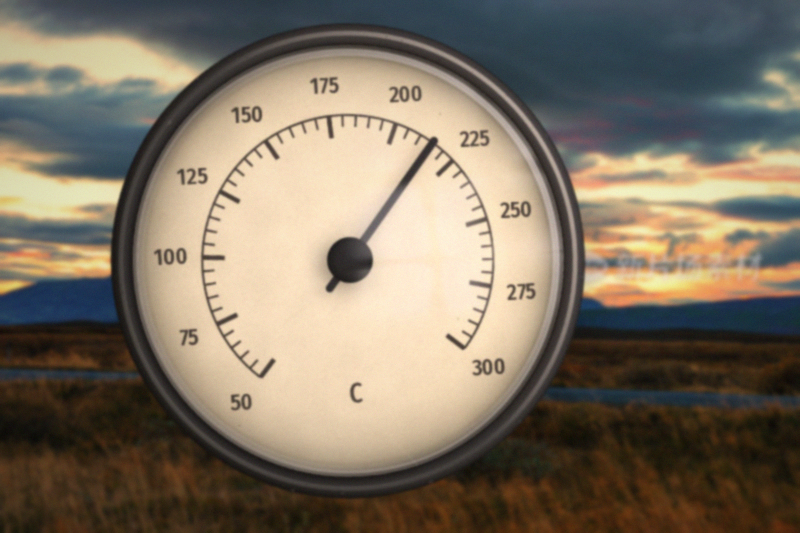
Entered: 215,°C
